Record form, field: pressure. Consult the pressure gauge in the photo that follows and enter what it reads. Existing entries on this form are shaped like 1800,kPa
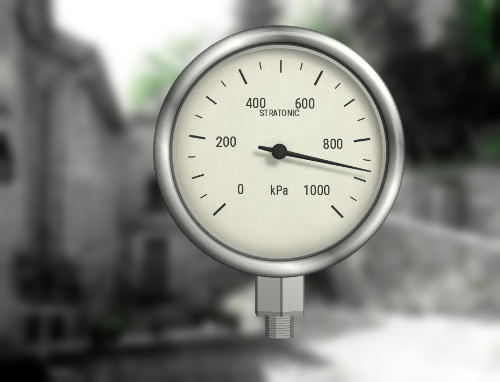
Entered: 875,kPa
